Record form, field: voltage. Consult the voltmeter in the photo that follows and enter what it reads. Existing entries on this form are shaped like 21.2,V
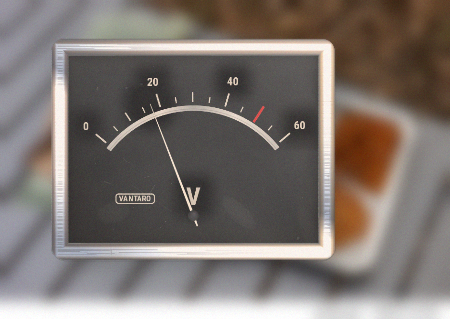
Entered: 17.5,V
